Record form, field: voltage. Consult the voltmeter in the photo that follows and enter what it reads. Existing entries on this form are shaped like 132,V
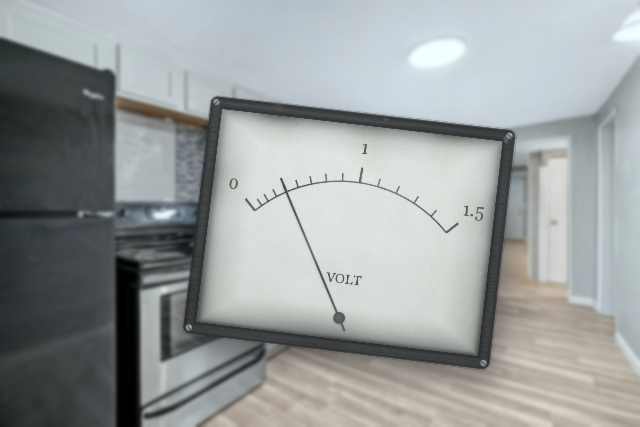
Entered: 0.5,V
